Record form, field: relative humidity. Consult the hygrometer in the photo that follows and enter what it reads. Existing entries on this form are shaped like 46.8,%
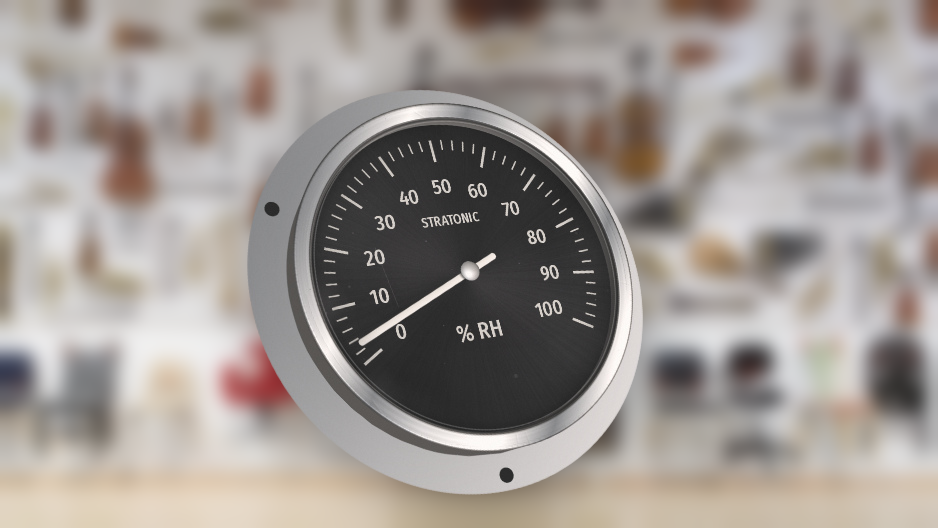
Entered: 3,%
